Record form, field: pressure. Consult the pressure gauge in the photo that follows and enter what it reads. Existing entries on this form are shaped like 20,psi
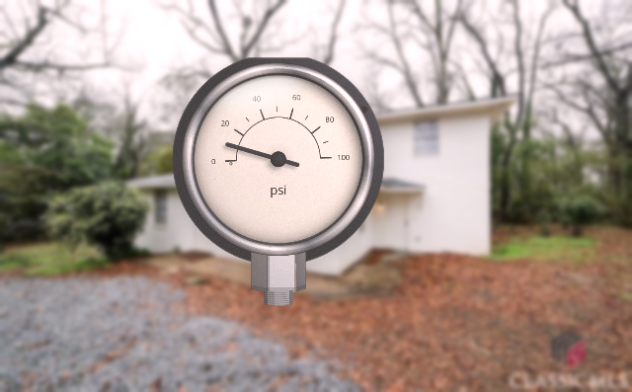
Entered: 10,psi
